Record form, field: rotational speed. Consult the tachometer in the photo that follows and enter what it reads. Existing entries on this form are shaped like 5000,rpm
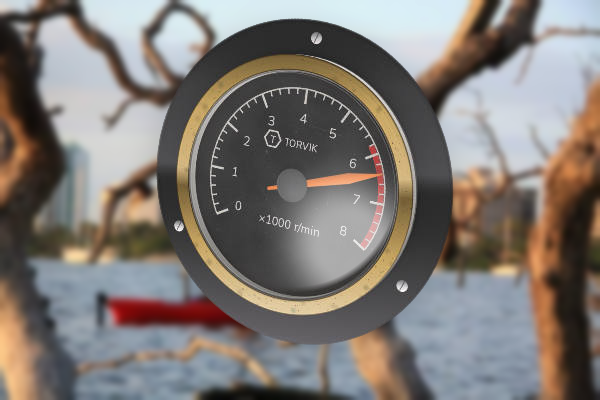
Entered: 6400,rpm
